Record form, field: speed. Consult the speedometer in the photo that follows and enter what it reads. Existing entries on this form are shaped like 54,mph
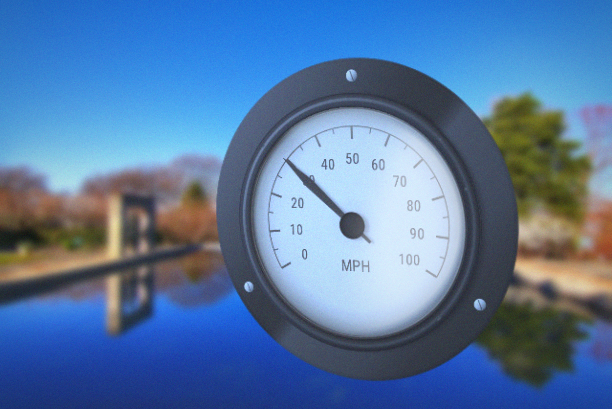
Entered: 30,mph
